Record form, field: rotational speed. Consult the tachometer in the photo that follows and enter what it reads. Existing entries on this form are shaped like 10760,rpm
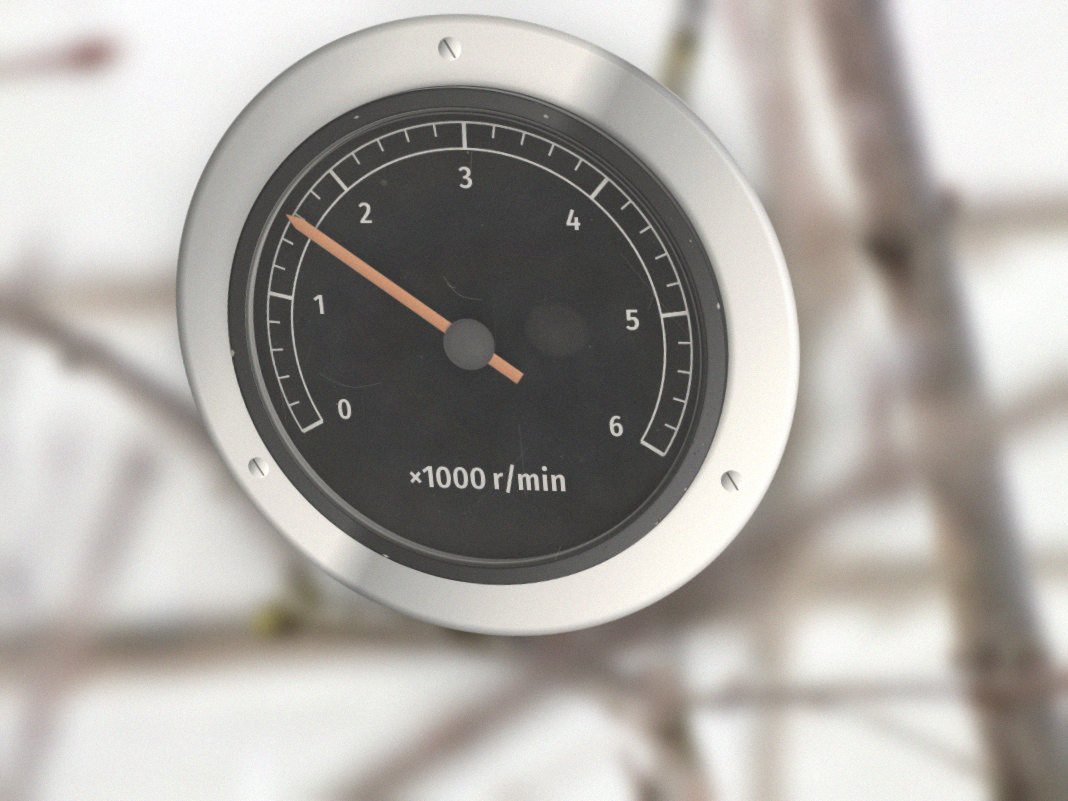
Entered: 1600,rpm
